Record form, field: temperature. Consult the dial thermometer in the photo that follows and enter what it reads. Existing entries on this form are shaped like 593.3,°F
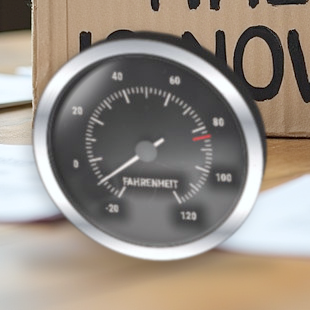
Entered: -10,°F
